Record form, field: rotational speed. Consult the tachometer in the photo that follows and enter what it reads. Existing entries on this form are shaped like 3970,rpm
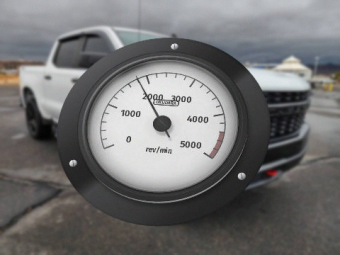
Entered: 1800,rpm
